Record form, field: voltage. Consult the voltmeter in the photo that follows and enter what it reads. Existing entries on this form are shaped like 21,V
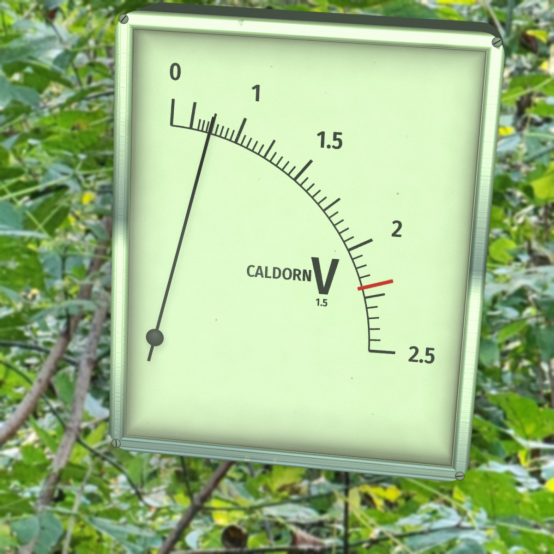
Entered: 0.75,V
